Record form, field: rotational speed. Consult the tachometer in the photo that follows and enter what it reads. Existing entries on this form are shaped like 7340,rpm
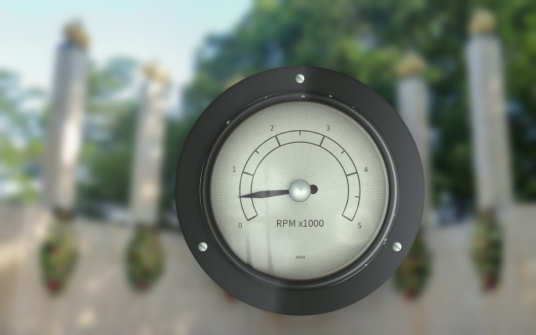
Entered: 500,rpm
